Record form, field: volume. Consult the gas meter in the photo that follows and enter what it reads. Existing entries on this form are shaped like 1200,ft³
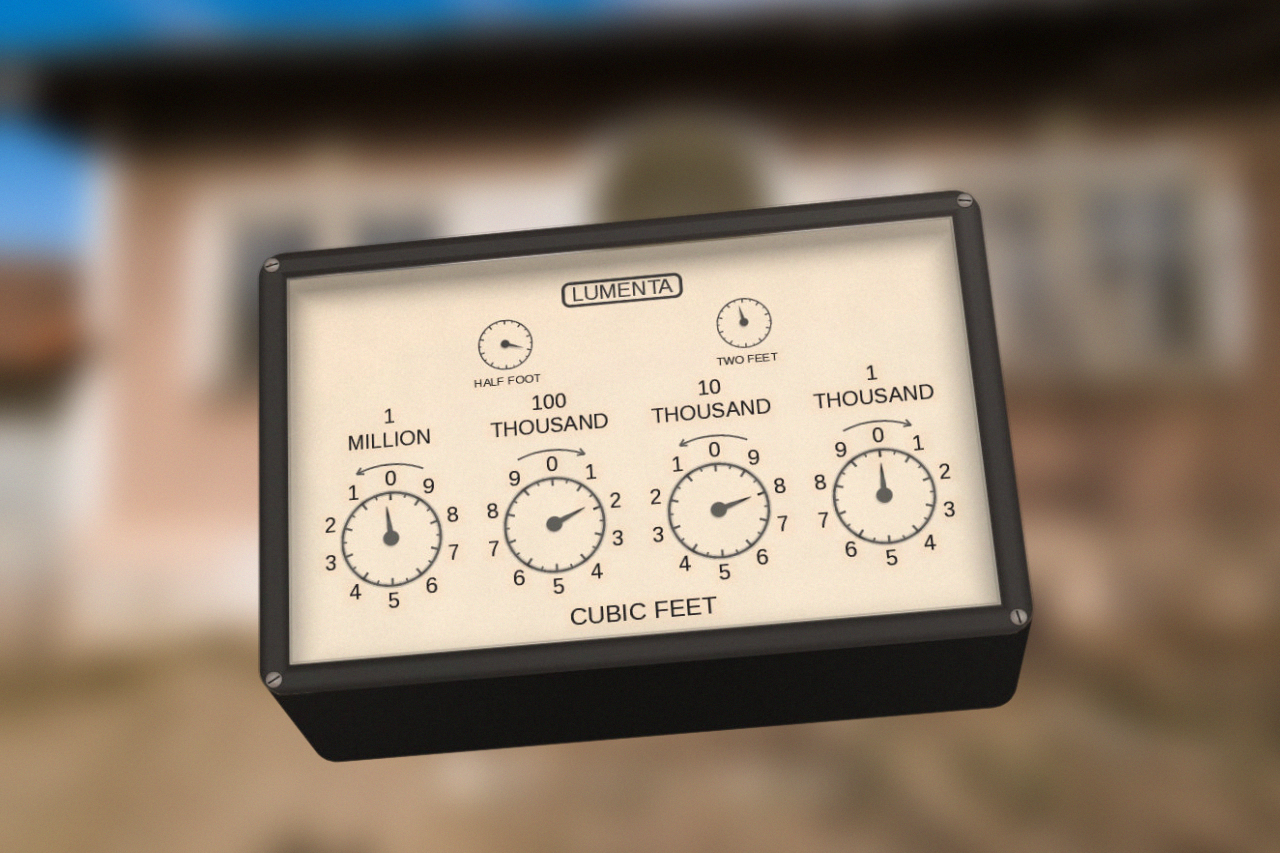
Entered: 18000,ft³
